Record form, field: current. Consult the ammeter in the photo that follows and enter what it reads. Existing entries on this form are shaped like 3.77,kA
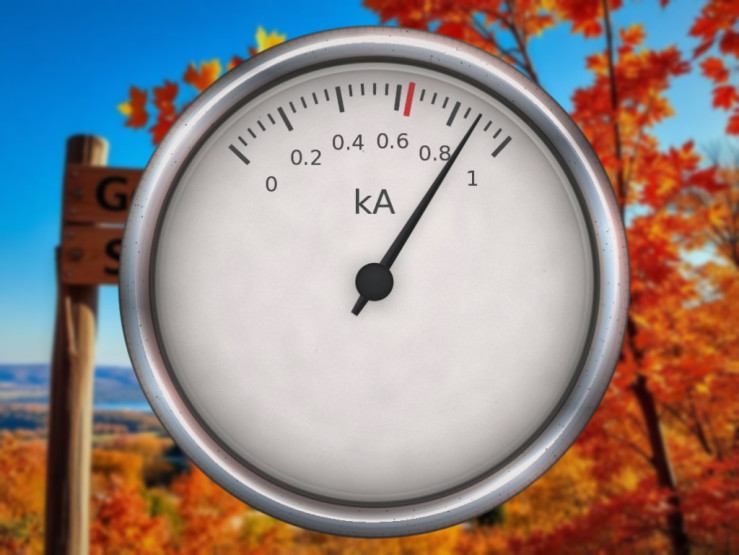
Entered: 0.88,kA
